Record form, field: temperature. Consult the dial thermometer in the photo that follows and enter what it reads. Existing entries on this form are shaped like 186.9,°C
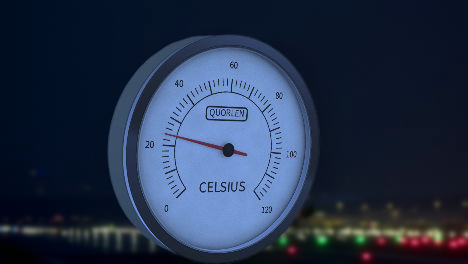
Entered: 24,°C
